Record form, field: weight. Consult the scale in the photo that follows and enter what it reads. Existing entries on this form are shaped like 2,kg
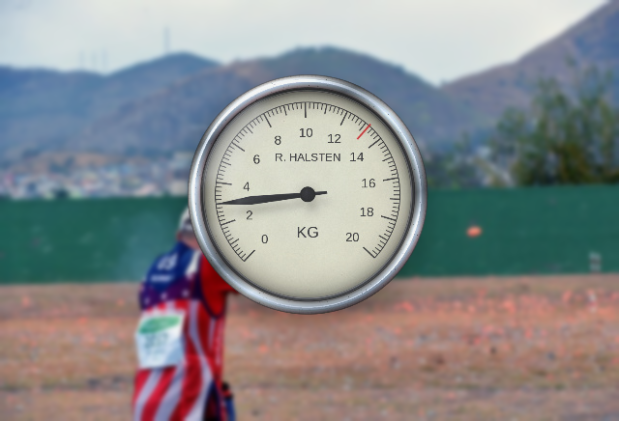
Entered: 3,kg
